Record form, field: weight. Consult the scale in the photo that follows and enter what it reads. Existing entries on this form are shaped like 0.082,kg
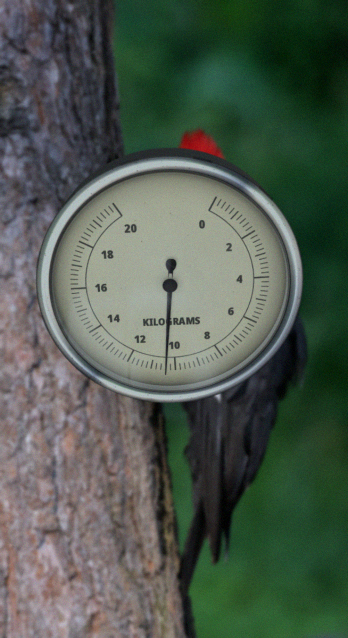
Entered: 10.4,kg
